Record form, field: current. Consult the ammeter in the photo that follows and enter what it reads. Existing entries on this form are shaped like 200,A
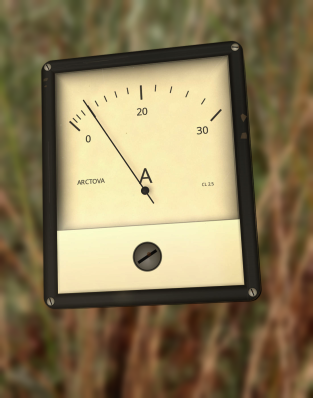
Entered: 10,A
